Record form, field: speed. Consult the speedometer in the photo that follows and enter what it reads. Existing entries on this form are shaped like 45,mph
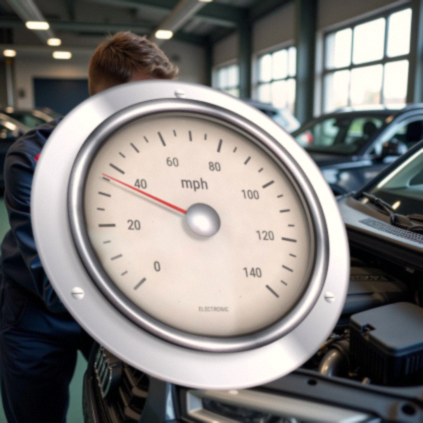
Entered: 35,mph
